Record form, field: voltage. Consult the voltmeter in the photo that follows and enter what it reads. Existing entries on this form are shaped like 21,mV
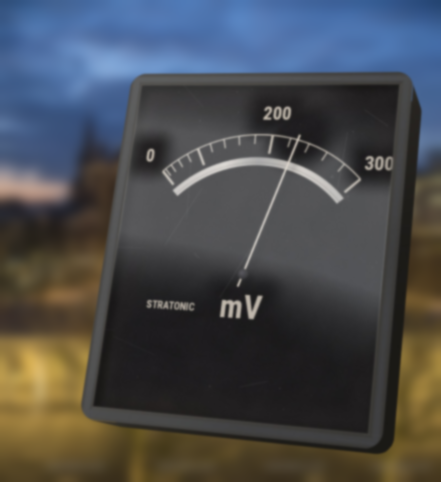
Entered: 230,mV
